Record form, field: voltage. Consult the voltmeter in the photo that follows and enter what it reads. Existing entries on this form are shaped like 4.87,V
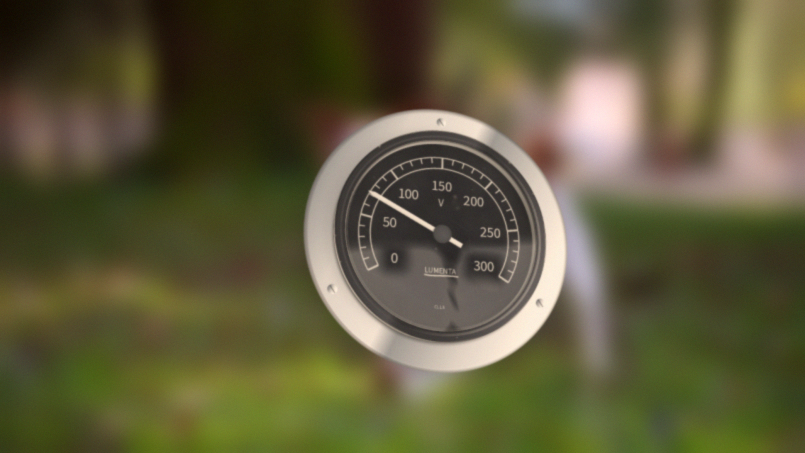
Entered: 70,V
